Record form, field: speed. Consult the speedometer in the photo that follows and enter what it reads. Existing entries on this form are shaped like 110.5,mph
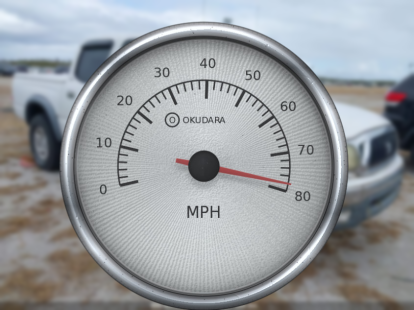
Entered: 78,mph
